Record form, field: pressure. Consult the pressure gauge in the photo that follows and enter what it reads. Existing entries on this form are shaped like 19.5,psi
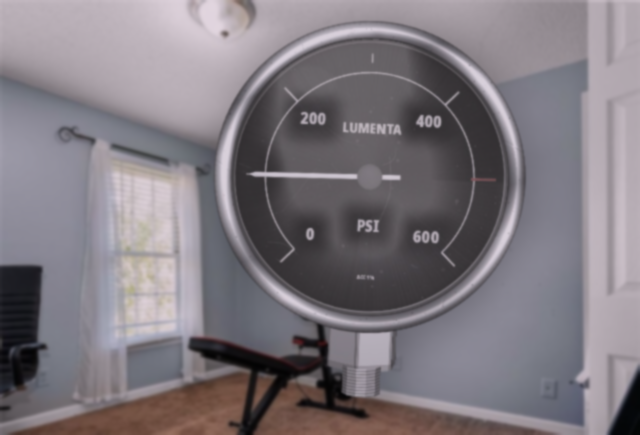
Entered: 100,psi
